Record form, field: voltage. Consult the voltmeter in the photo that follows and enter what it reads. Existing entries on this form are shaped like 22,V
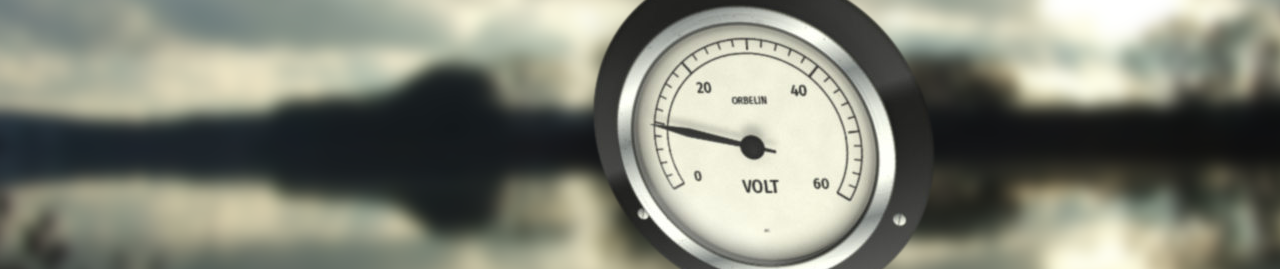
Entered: 10,V
